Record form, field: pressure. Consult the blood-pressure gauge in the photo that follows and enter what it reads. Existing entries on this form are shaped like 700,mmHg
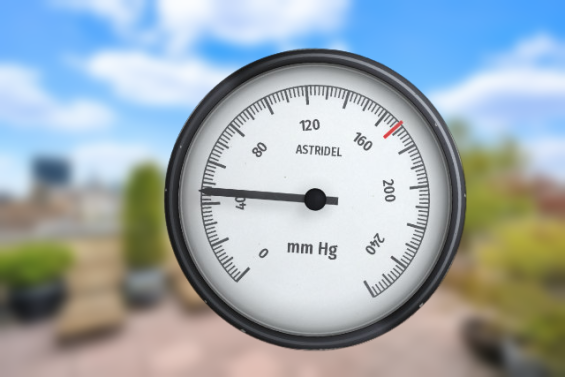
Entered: 46,mmHg
